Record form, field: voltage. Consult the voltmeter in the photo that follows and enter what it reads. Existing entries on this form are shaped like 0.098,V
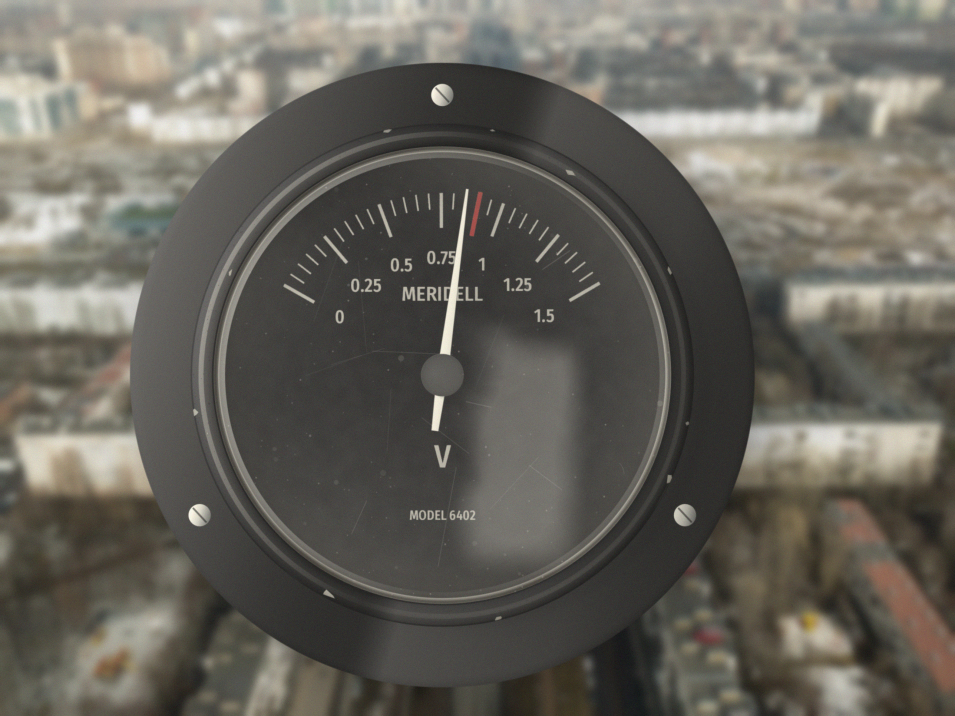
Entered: 0.85,V
